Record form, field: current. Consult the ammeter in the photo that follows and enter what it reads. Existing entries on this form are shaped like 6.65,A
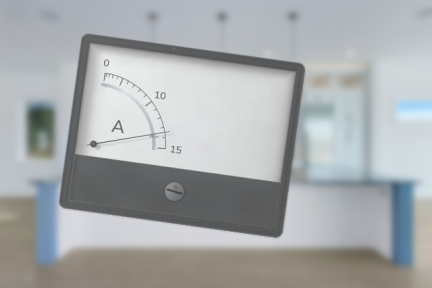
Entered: 13.5,A
